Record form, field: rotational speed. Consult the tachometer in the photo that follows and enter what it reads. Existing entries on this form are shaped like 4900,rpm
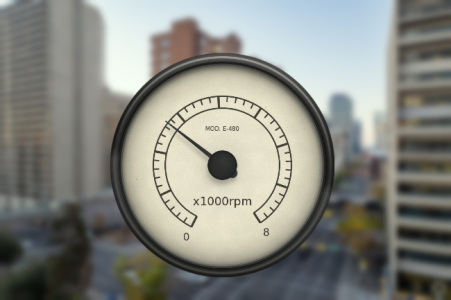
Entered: 2700,rpm
